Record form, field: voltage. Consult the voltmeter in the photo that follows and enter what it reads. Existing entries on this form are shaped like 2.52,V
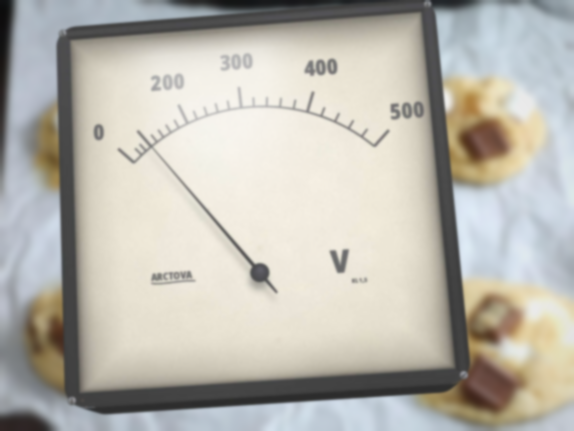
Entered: 100,V
